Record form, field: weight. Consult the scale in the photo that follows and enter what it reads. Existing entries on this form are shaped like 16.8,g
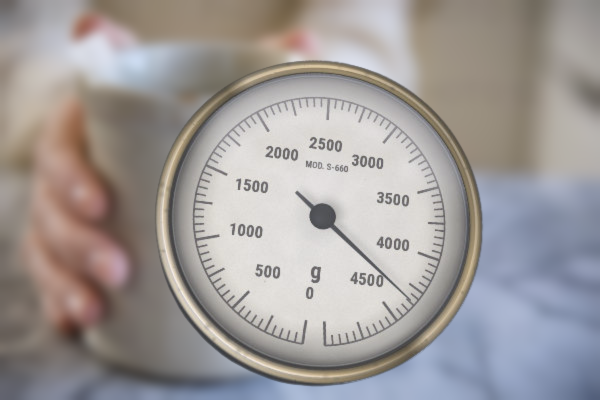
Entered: 4350,g
